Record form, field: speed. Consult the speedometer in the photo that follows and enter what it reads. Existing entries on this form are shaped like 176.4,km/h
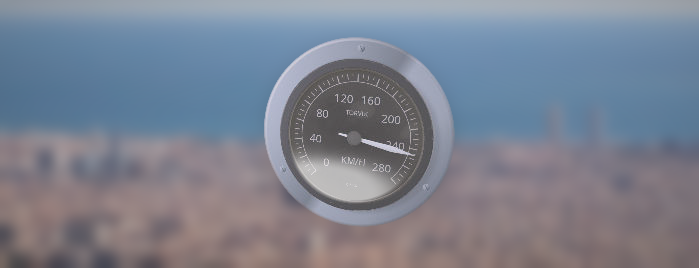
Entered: 245,km/h
